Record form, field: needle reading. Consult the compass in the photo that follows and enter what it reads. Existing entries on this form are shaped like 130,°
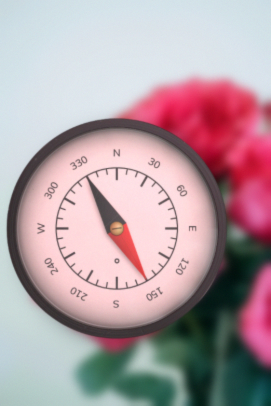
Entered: 150,°
